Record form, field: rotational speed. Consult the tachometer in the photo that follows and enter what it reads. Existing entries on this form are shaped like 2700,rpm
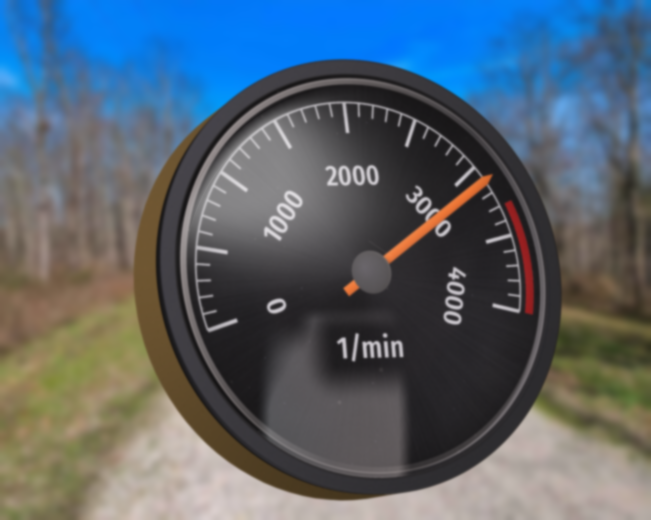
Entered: 3100,rpm
